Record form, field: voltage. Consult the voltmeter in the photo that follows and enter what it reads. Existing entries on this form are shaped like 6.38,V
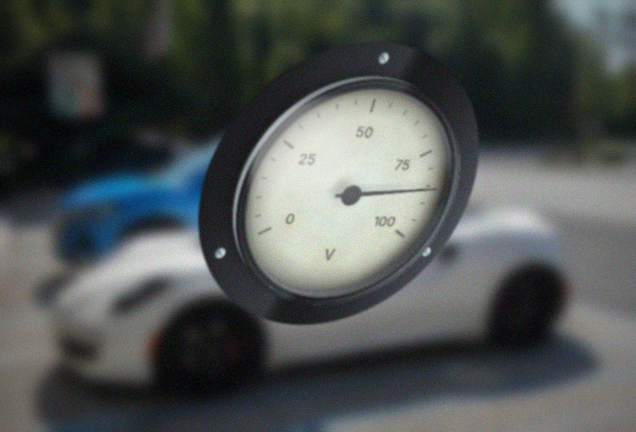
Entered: 85,V
